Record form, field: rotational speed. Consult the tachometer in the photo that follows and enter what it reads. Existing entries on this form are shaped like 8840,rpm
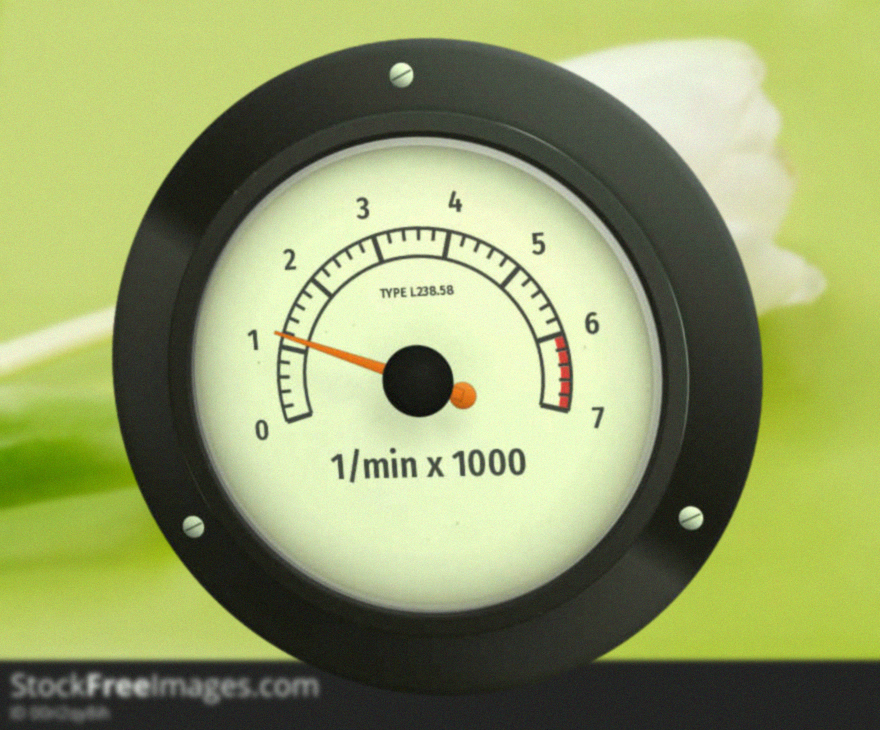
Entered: 1200,rpm
